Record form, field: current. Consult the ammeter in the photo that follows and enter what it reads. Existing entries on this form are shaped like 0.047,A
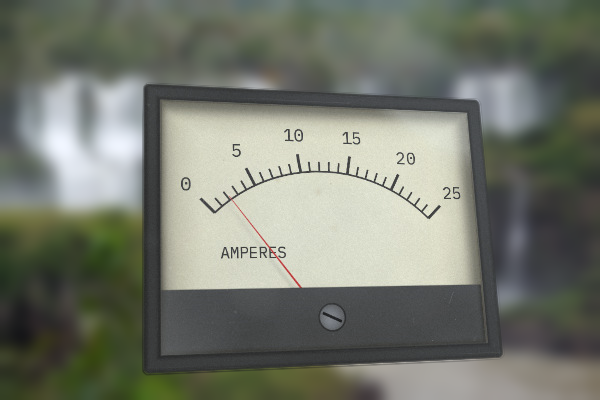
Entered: 2,A
